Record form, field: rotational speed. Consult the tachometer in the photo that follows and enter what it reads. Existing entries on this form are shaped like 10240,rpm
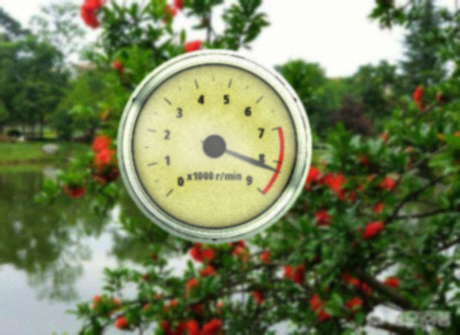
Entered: 8250,rpm
